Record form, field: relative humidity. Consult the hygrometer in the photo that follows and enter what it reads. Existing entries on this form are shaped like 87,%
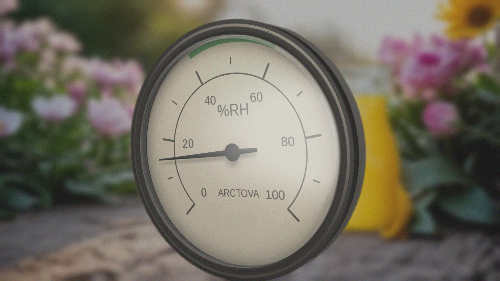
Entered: 15,%
